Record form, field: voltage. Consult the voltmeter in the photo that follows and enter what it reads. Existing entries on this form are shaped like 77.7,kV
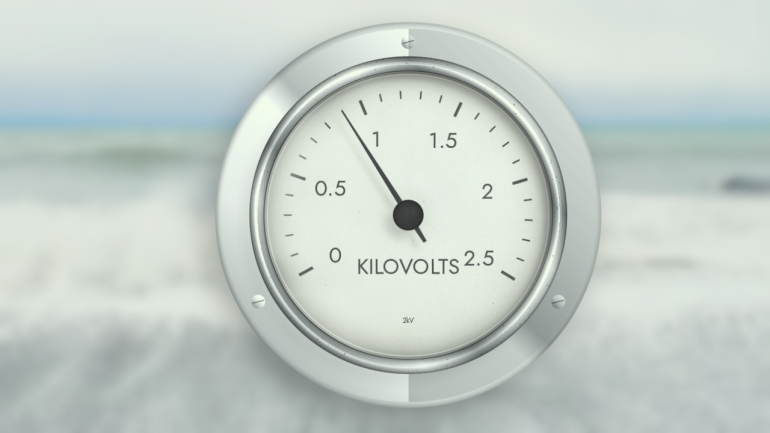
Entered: 0.9,kV
